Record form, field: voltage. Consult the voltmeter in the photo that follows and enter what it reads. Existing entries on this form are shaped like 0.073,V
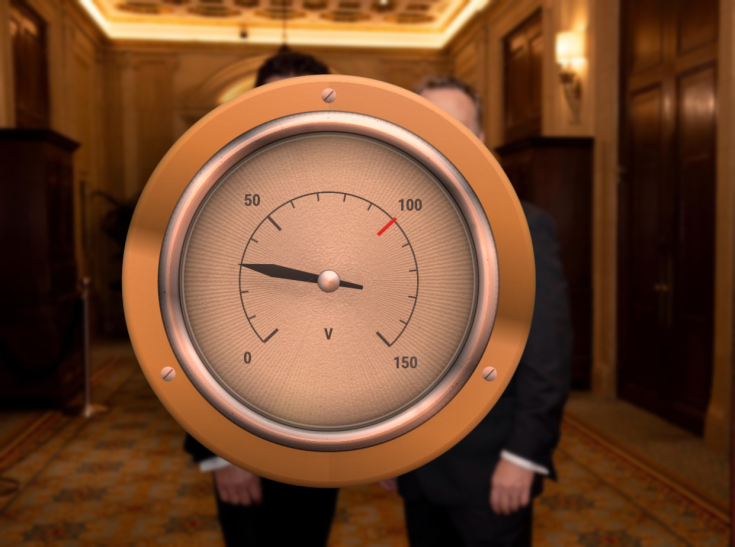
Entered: 30,V
